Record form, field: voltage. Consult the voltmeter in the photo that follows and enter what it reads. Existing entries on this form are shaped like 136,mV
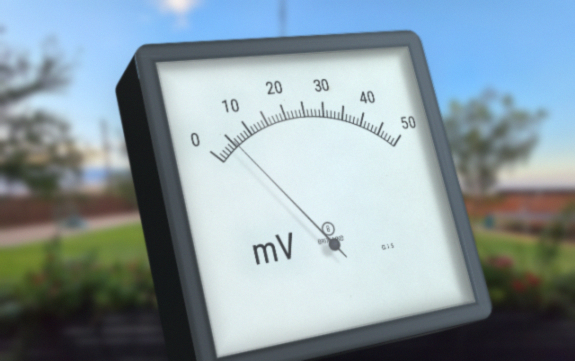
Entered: 5,mV
